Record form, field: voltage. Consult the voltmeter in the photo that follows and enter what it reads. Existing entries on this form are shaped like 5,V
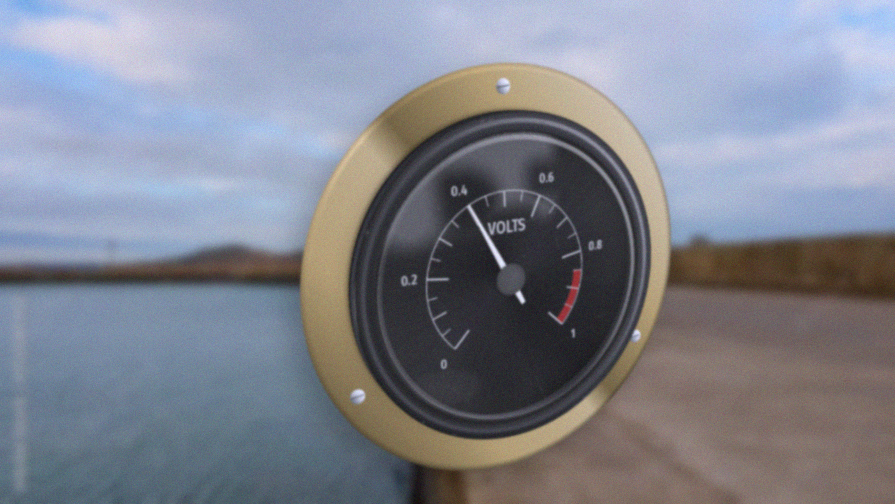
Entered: 0.4,V
